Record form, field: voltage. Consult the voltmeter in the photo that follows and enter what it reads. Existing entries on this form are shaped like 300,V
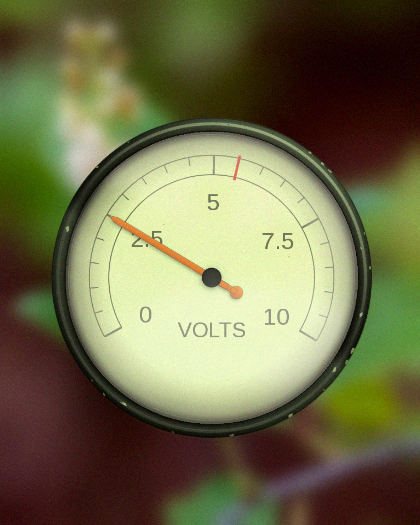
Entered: 2.5,V
